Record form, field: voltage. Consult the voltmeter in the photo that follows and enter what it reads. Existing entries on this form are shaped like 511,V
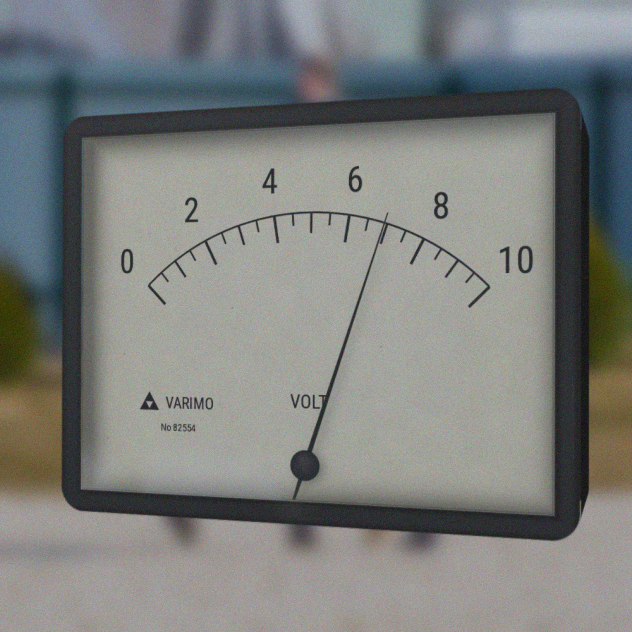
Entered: 7,V
